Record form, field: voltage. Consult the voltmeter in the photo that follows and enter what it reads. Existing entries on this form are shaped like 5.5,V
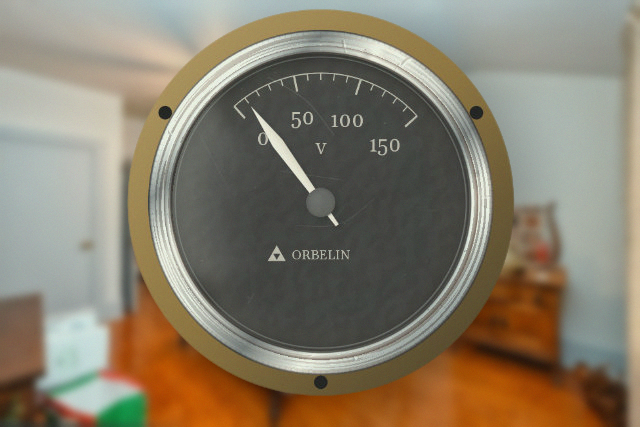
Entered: 10,V
